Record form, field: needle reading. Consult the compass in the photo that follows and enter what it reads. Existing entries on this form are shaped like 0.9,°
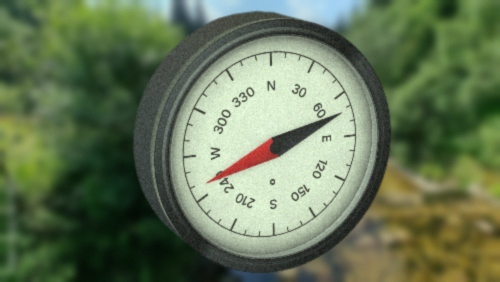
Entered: 250,°
